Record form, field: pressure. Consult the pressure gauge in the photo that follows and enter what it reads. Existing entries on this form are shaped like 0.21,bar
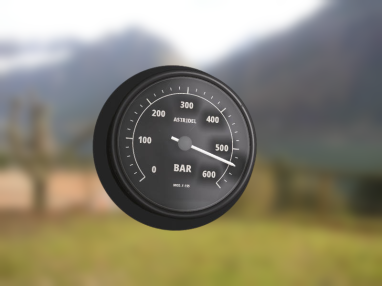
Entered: 540,bar
